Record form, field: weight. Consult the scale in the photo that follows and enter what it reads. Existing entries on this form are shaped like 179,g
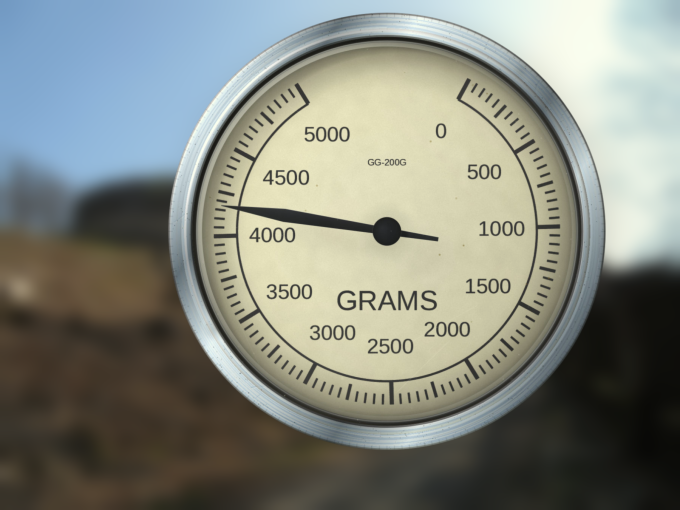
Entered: 4175,g
